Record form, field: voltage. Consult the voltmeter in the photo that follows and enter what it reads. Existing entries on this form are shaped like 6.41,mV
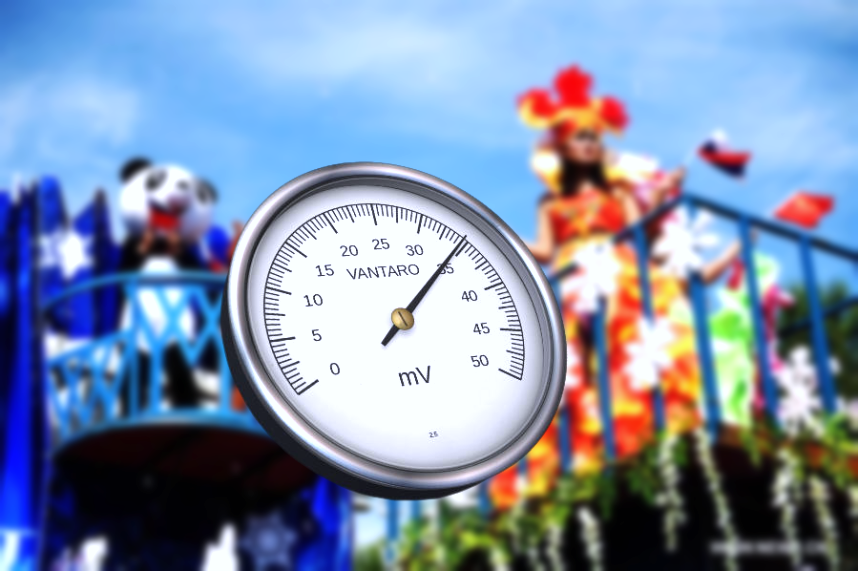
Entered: 34.5,mV
